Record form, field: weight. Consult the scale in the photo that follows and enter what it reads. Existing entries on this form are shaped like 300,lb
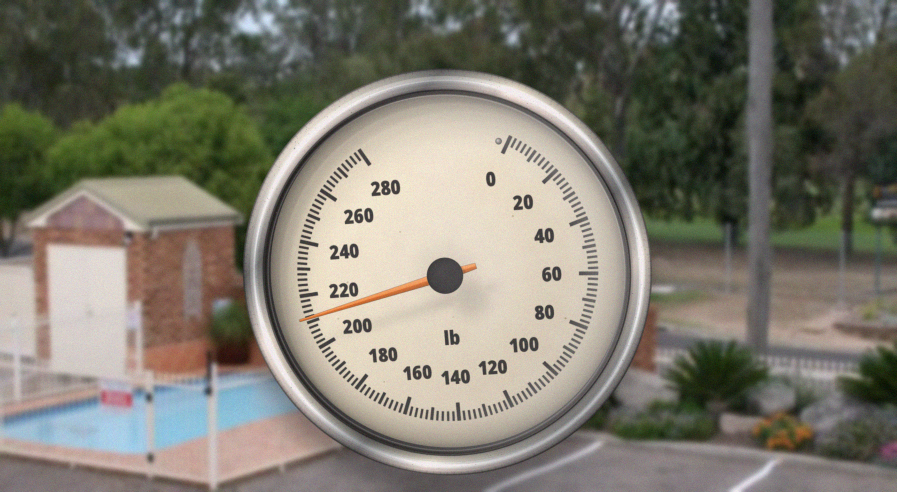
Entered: 212,lb
